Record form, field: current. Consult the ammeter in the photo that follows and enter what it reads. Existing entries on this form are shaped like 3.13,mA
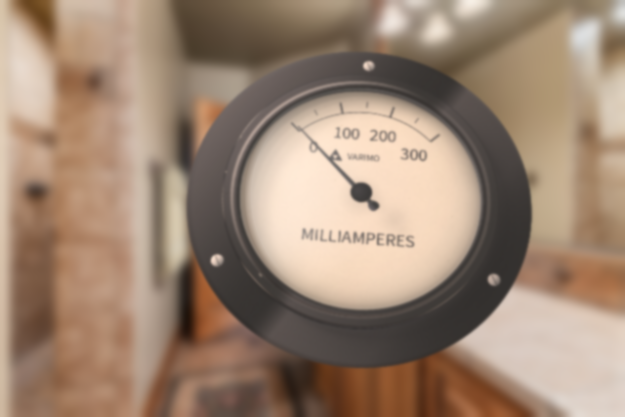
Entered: 0,mA
